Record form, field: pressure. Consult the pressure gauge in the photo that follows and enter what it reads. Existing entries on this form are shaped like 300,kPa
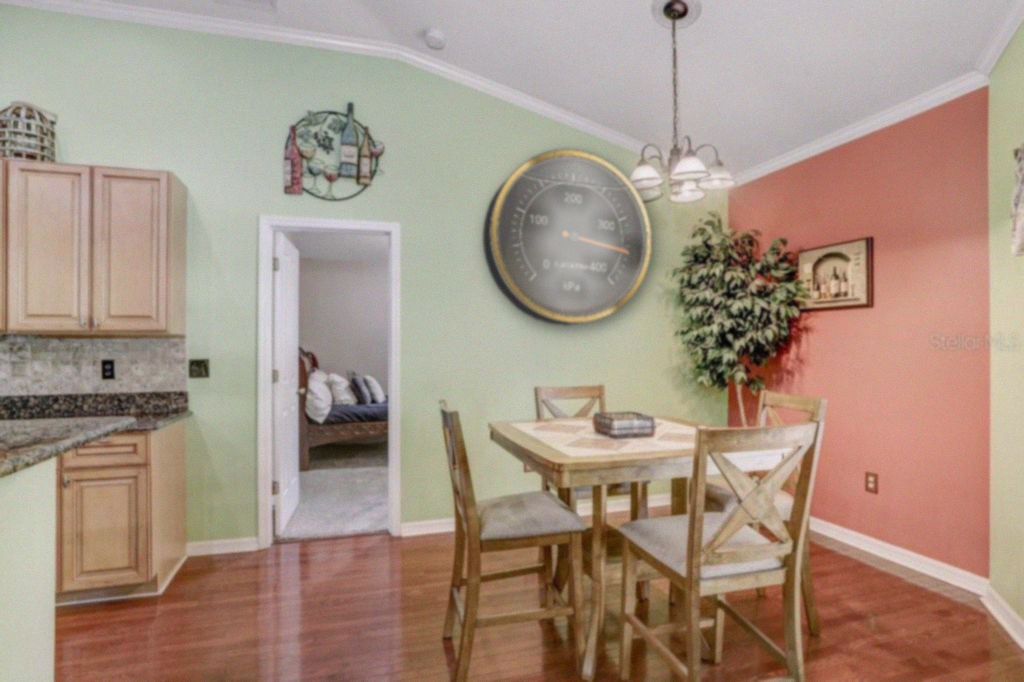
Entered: 350,kPa
